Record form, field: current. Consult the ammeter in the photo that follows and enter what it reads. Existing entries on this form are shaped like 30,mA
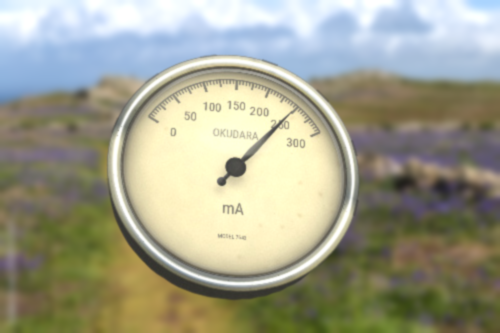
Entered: 250,mA
